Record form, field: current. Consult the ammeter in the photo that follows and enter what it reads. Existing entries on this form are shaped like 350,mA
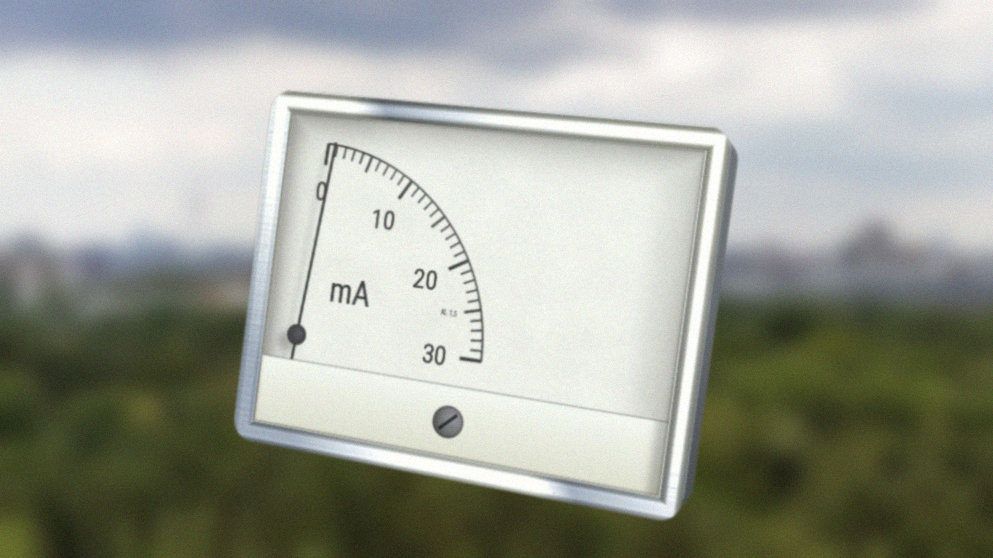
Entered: 1,mA
